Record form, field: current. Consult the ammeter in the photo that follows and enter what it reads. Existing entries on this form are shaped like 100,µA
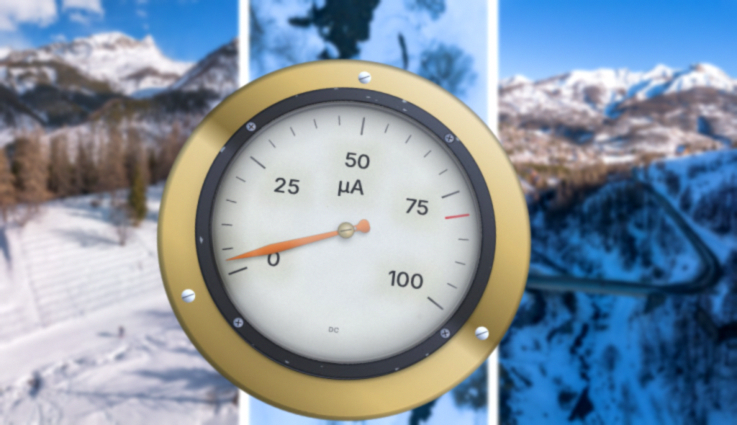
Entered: 2.5,µA
